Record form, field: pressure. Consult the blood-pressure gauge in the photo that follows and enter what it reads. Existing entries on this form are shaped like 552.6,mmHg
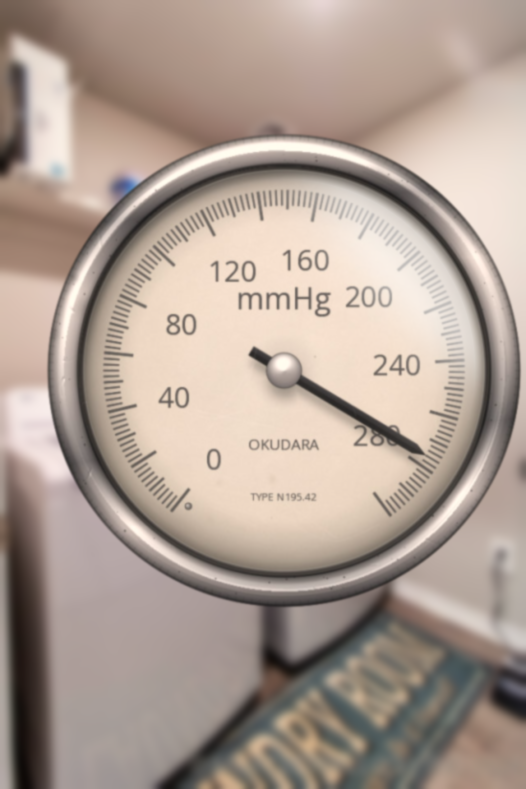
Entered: 276,mmHg
